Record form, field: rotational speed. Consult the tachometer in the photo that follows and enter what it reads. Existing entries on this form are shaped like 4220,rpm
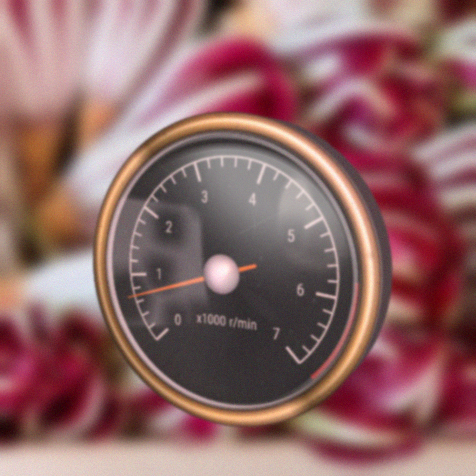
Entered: 700,rpm
